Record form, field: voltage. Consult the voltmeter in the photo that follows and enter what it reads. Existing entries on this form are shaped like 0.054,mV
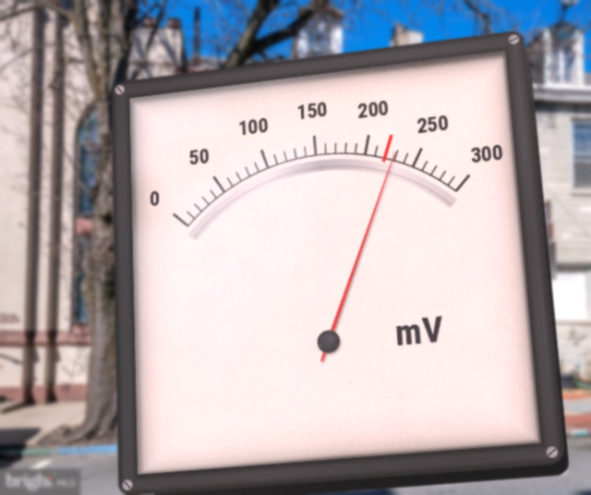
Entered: 230,mV
